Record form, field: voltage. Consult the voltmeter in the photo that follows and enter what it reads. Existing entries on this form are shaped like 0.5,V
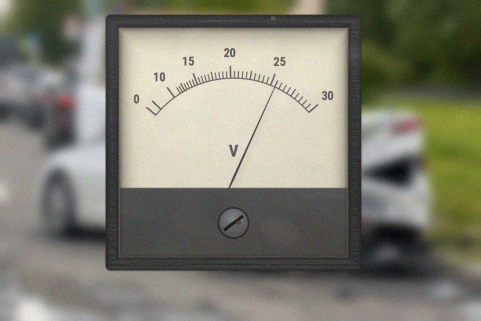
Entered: 25.5,V
